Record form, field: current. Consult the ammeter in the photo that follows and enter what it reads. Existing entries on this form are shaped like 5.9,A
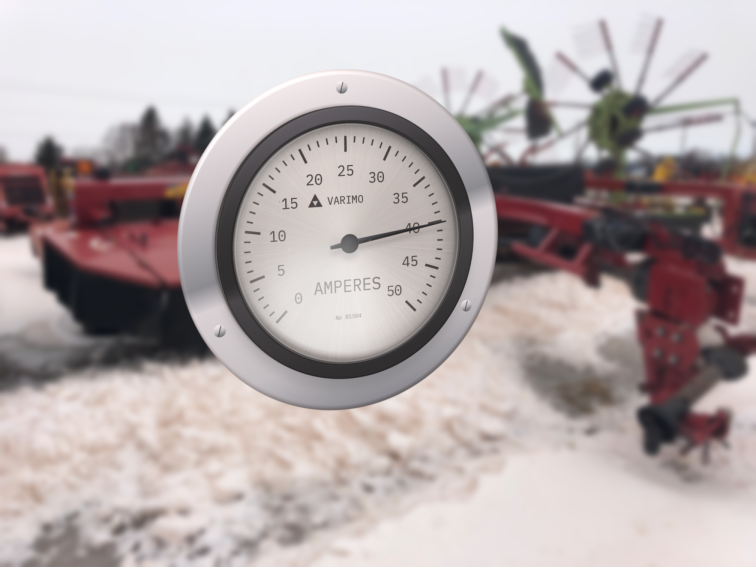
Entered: 40,A
